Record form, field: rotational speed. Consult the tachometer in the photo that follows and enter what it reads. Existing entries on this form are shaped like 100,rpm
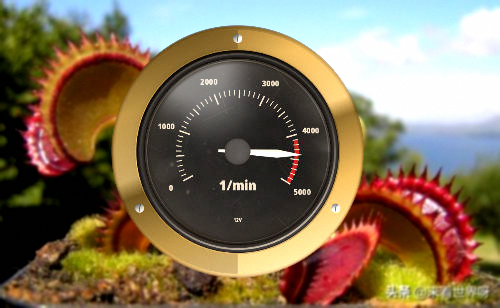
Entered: 4400,rpm
